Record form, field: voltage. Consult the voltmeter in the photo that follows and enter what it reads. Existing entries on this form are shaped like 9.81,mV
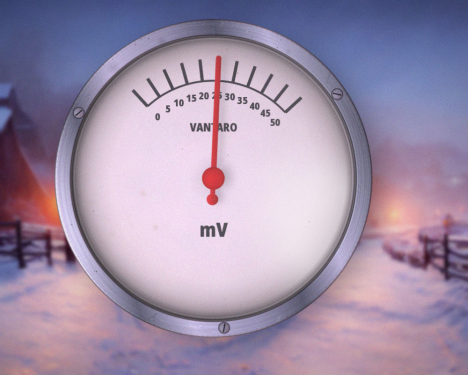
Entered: 25,mV
